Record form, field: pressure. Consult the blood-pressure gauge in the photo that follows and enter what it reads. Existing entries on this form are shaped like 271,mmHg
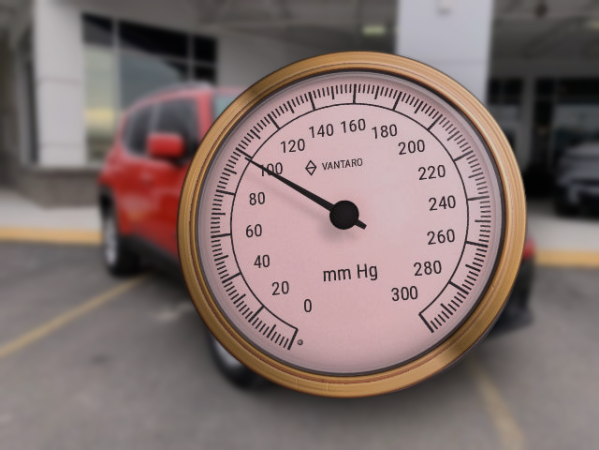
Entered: 98,mmHg
